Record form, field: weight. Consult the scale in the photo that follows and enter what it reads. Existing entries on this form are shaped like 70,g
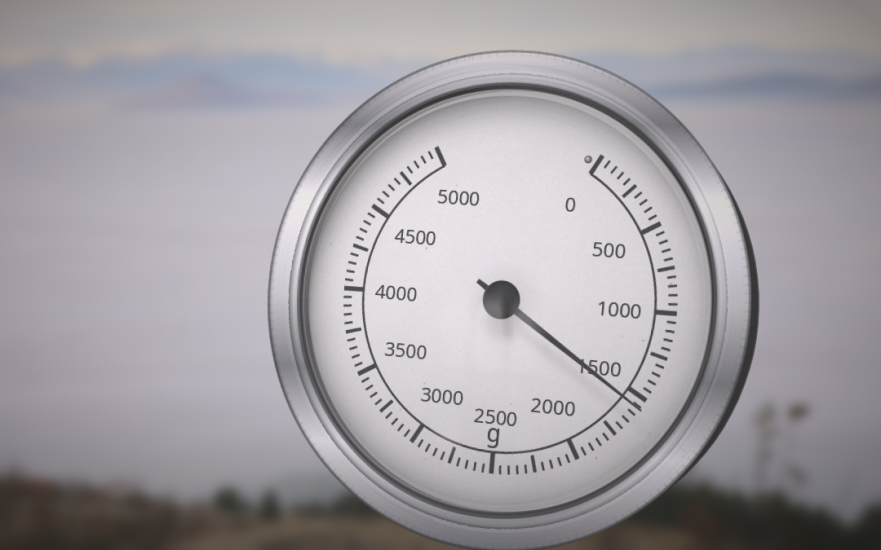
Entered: 1550,g
